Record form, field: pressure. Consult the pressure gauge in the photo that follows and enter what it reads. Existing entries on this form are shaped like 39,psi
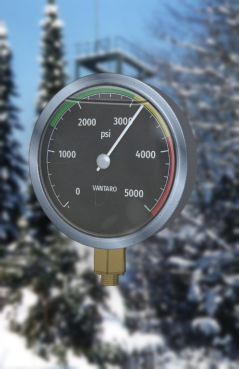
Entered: 3200,psi
